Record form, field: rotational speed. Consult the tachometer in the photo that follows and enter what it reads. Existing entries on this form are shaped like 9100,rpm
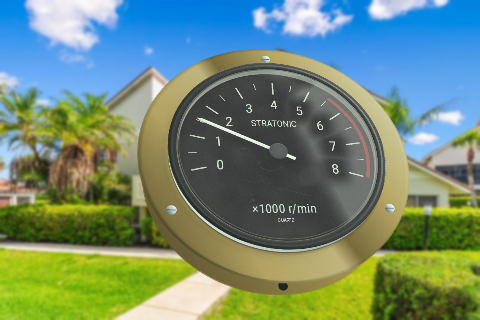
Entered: 1500,rpm
